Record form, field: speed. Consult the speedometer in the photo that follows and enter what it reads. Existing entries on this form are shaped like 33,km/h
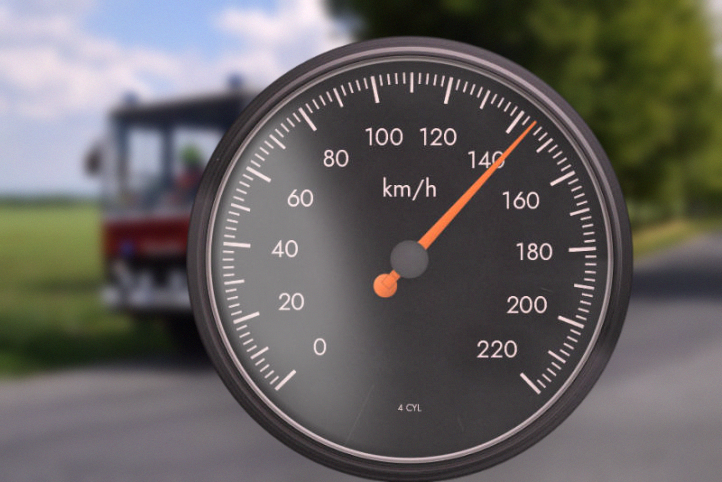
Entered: 144,km/h
